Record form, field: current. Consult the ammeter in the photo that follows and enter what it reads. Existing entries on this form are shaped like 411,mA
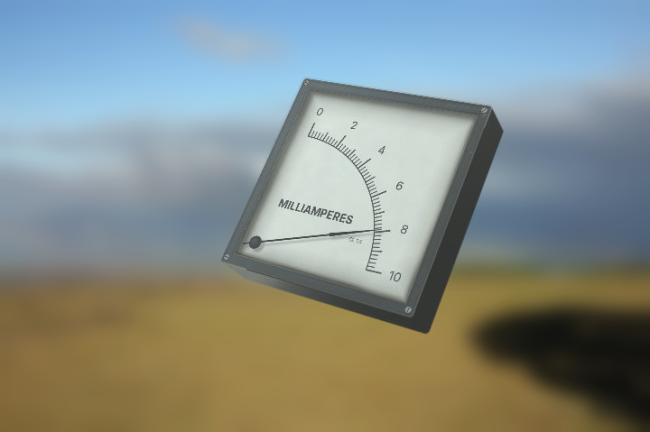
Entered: 8,mA
